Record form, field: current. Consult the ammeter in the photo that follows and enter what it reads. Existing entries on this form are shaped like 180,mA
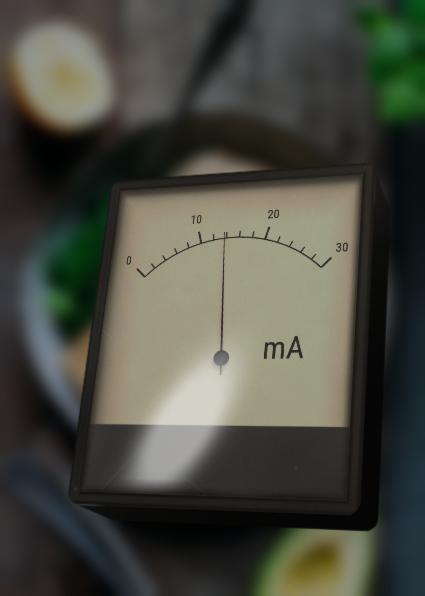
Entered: 14,mA
